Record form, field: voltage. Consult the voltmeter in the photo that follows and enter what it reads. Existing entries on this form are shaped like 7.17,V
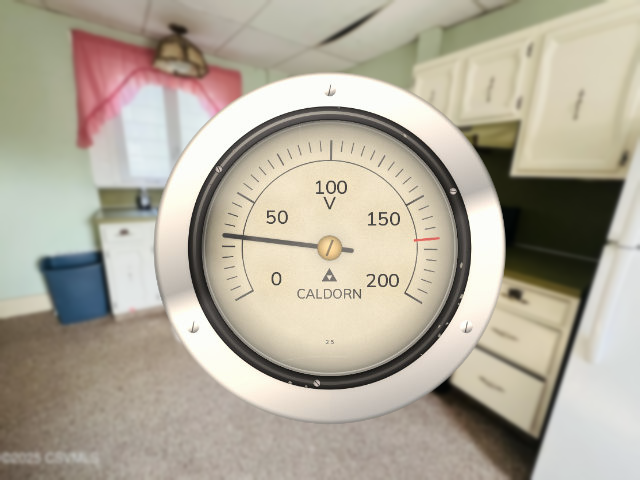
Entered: 30,V
